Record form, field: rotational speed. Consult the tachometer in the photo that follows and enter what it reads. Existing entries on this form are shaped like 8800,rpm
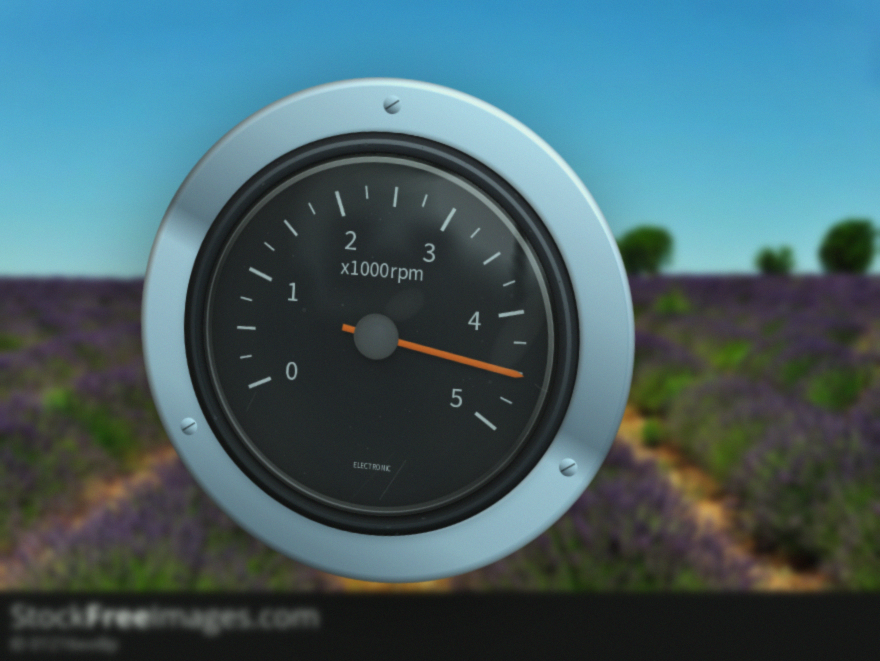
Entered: 4500,rpm
